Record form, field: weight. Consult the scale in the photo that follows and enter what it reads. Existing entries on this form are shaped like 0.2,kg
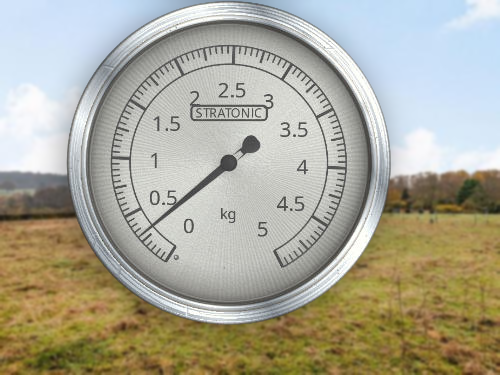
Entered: 0.3,kg
